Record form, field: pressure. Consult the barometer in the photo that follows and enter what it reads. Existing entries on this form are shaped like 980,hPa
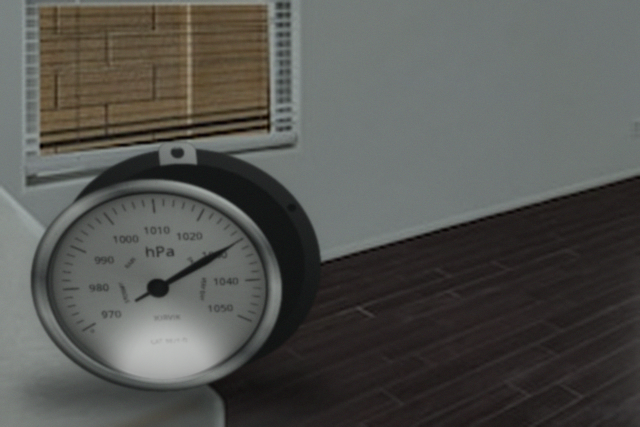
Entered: 1030,hPa
